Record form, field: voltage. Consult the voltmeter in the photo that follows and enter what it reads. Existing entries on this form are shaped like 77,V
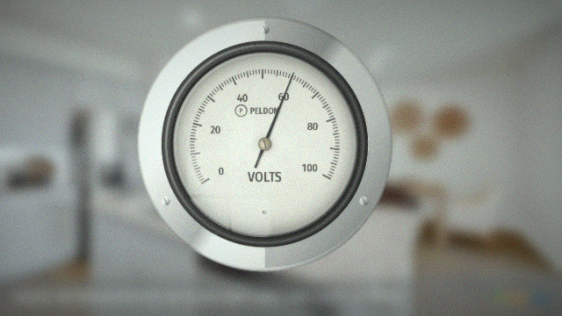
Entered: 60,V
